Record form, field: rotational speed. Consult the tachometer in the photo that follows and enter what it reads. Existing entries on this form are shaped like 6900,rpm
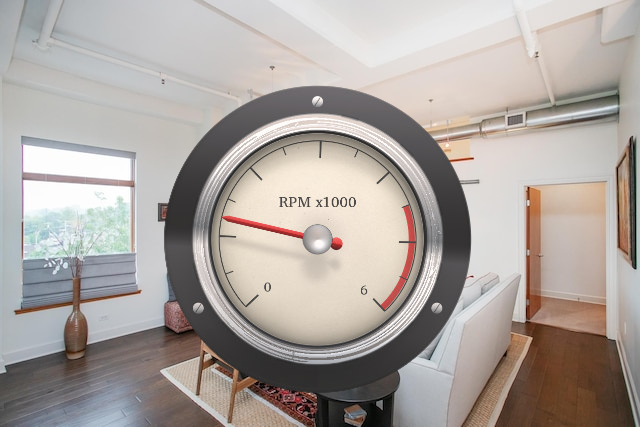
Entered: 1250,rpm
